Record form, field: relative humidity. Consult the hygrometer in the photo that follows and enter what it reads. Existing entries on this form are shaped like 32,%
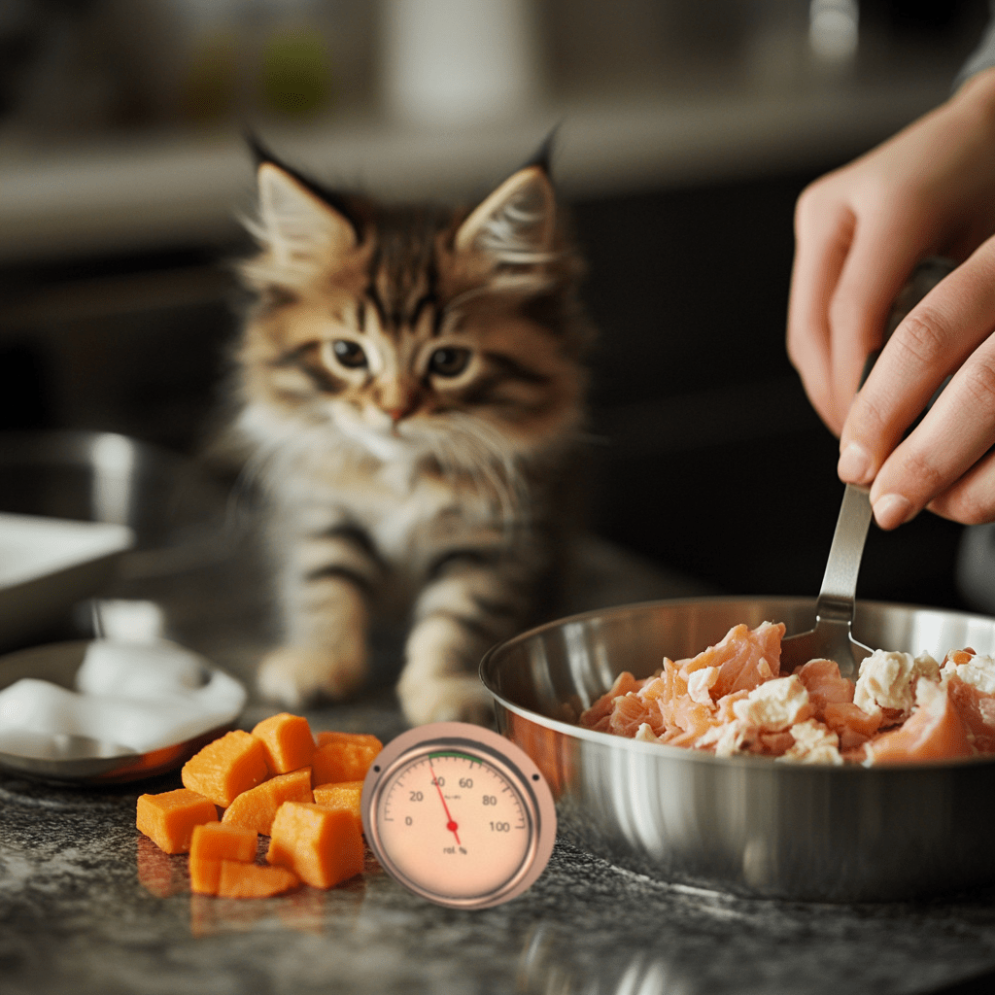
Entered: 40,%
